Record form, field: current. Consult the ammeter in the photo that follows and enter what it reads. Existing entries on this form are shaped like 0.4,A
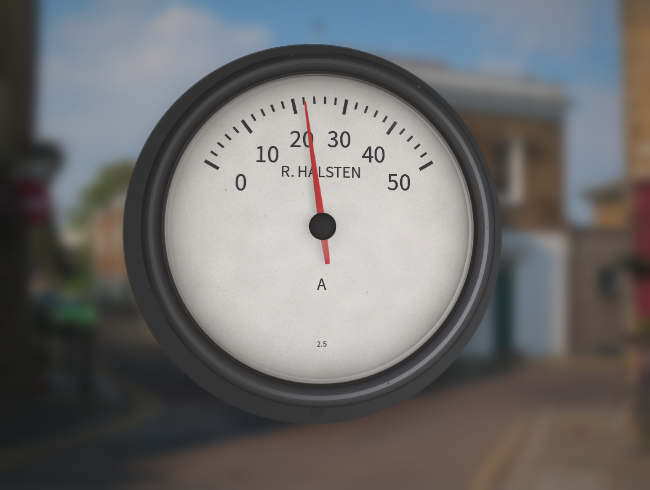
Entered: 22,A
